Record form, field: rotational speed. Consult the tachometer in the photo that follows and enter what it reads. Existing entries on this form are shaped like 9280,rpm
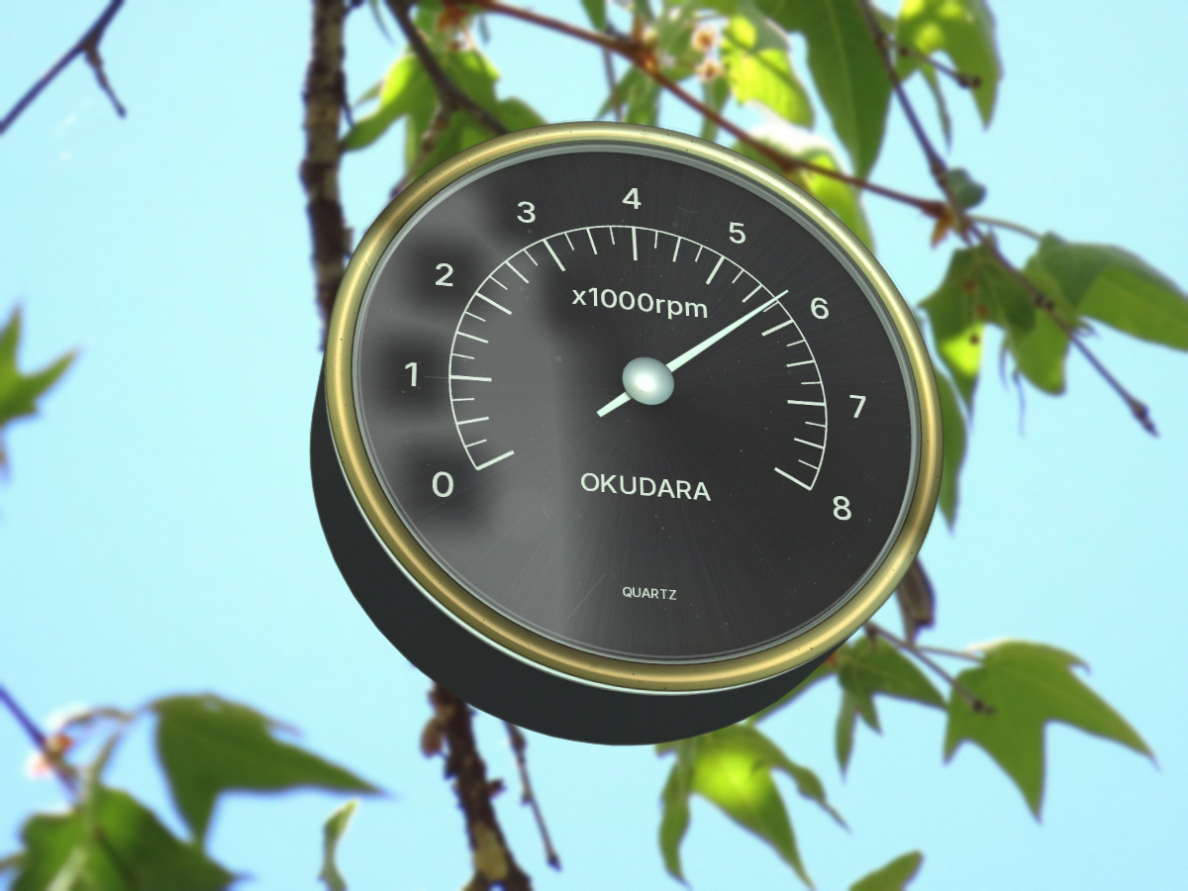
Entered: 5750,rpm
